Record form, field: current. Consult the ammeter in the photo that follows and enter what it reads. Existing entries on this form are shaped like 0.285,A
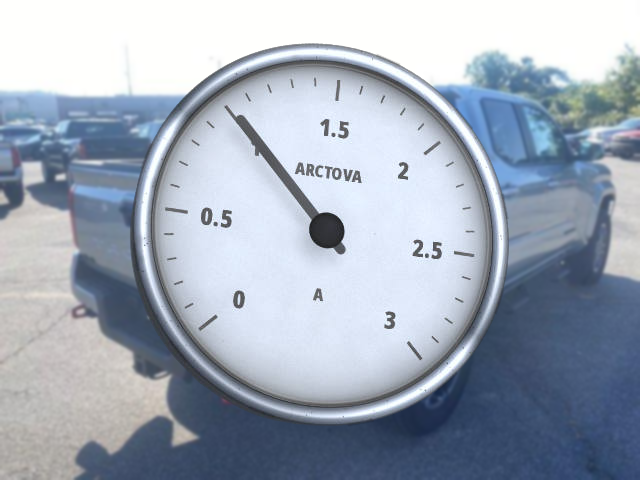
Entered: 1,A
